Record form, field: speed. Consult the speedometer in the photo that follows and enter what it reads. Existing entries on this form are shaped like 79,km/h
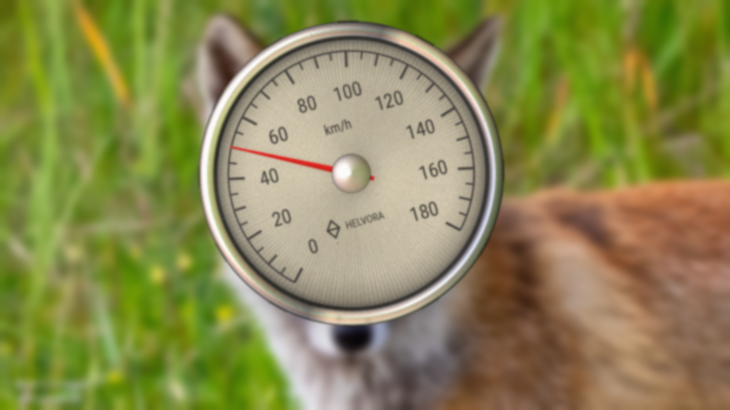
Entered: 50,km/h
